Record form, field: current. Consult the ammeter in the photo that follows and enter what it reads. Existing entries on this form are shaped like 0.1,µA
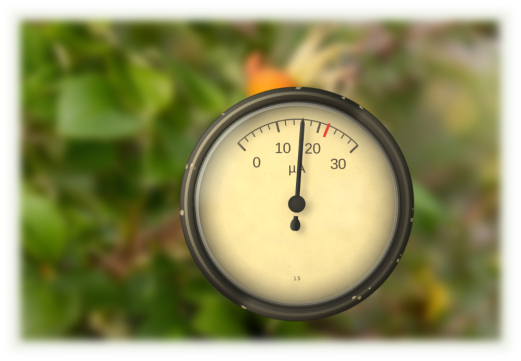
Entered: 16,µA
